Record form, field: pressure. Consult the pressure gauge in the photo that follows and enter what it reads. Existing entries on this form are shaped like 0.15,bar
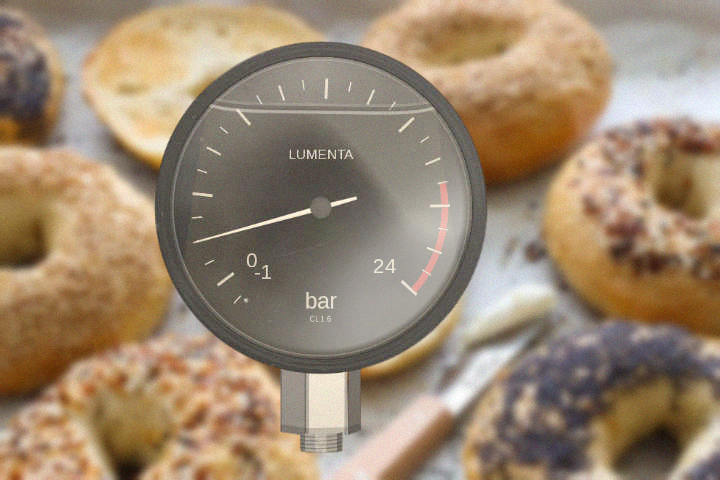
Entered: 2,bar
